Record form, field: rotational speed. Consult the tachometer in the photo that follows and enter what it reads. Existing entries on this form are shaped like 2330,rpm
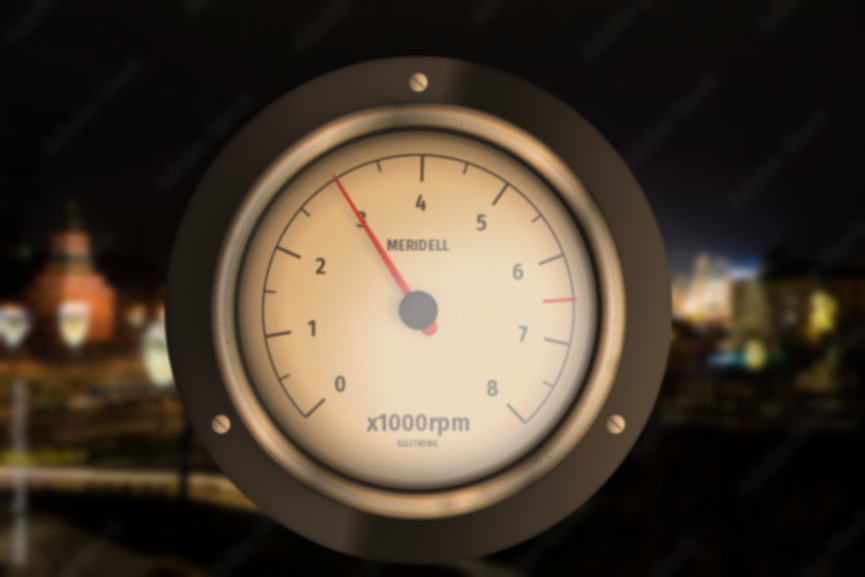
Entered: 3000,rpm
